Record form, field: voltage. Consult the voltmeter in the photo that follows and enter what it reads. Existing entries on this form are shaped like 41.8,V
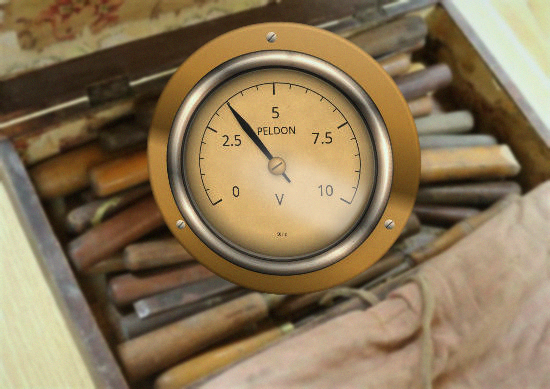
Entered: 3.5,V
